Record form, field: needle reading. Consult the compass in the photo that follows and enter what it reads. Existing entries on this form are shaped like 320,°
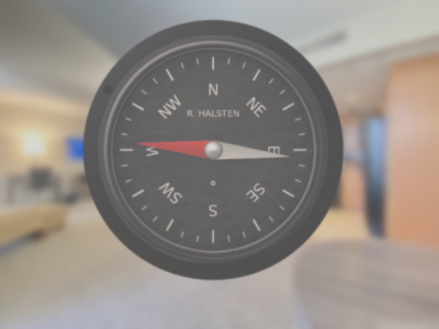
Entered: 275,°
